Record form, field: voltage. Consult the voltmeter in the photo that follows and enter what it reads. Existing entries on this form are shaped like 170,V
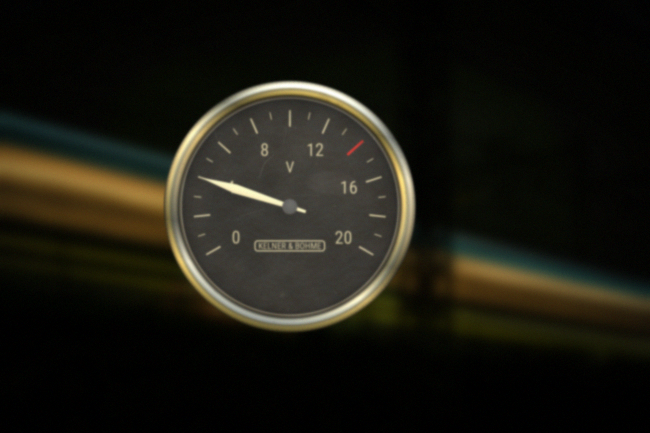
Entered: 4,V
